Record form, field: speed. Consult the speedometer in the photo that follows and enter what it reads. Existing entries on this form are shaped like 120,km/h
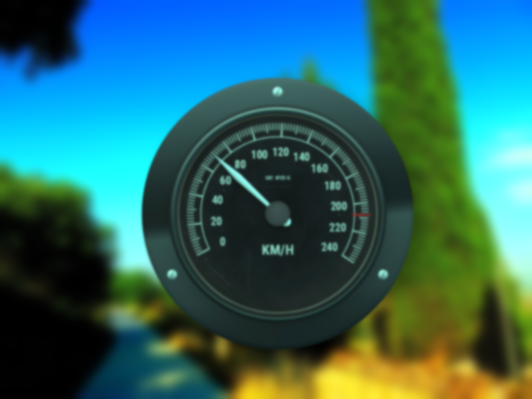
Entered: 70,km/h
